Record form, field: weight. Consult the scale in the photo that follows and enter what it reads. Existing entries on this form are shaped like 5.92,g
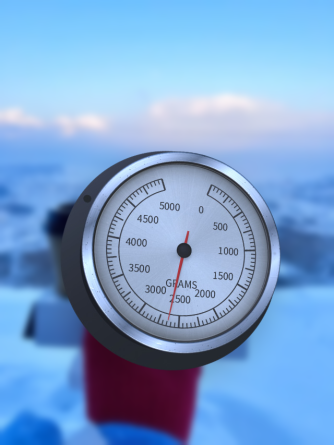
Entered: 2650,g
